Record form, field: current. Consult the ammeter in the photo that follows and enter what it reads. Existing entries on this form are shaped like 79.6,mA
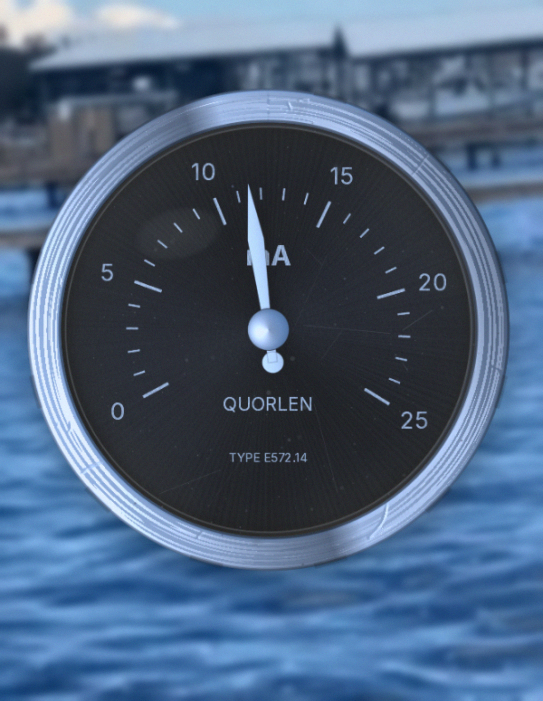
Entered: 11.5,mA
